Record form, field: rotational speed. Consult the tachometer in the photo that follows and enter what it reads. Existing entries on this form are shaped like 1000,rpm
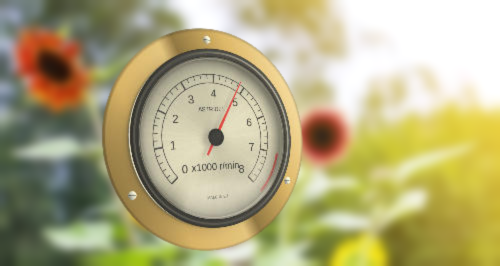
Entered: 4800,rpm
